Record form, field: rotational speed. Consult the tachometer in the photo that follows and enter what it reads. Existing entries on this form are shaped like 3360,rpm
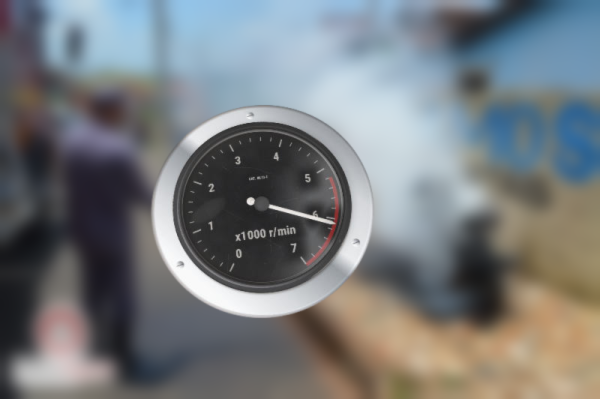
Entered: 6100,rpm
